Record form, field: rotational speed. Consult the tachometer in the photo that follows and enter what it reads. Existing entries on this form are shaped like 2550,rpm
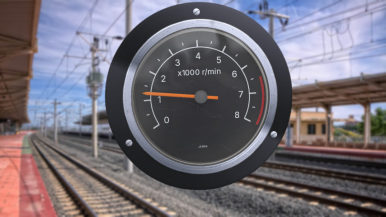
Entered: 1250,rpm
